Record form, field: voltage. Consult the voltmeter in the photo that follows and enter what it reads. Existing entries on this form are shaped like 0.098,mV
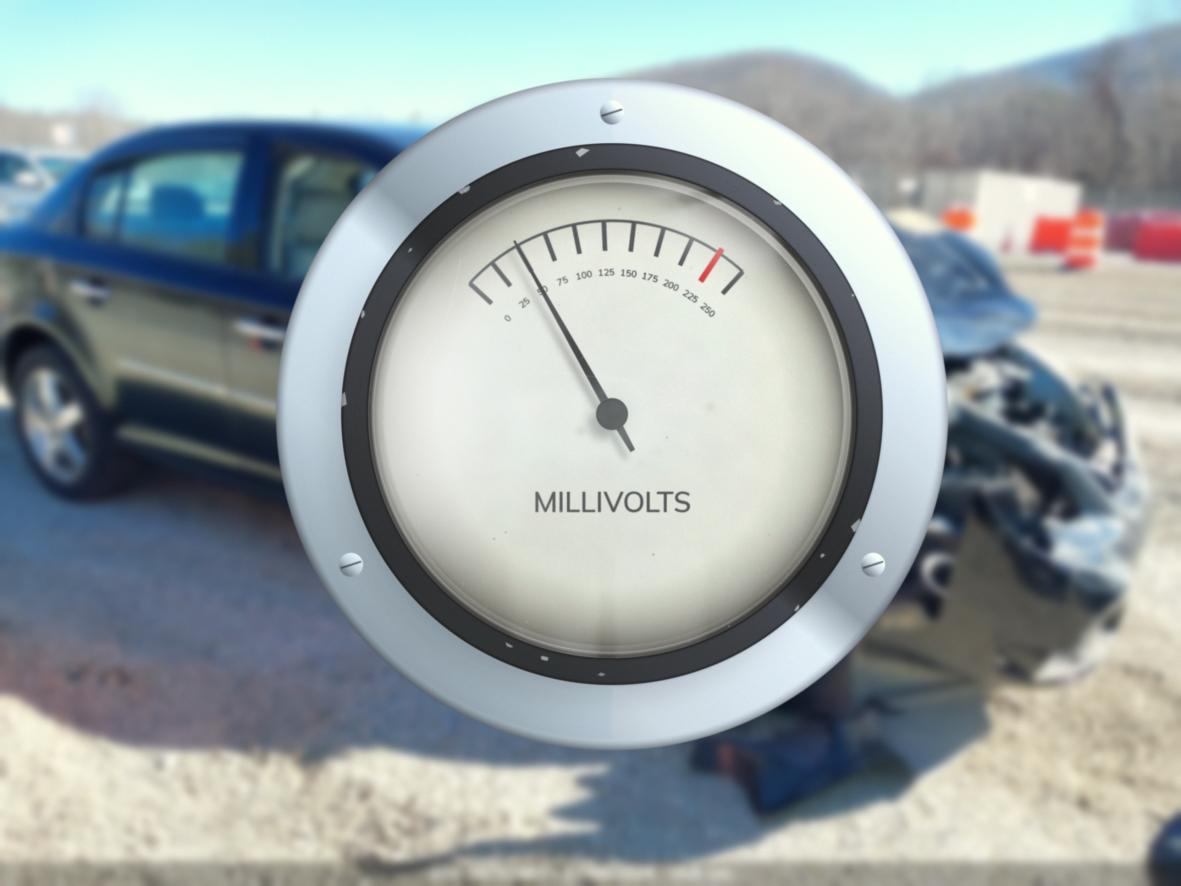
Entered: 50,mV
